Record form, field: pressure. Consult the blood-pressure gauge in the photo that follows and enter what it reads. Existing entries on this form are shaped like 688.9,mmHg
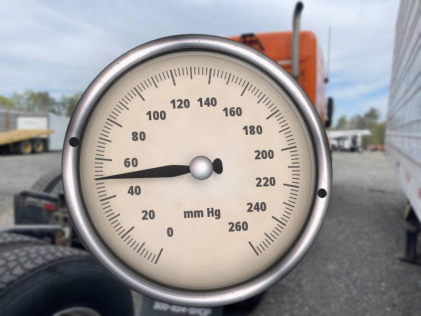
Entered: 50,mmHg
